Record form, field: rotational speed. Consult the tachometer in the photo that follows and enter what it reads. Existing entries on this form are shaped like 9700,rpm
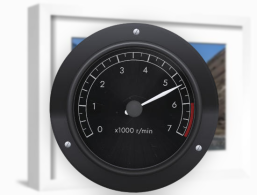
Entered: 5375,rpm
